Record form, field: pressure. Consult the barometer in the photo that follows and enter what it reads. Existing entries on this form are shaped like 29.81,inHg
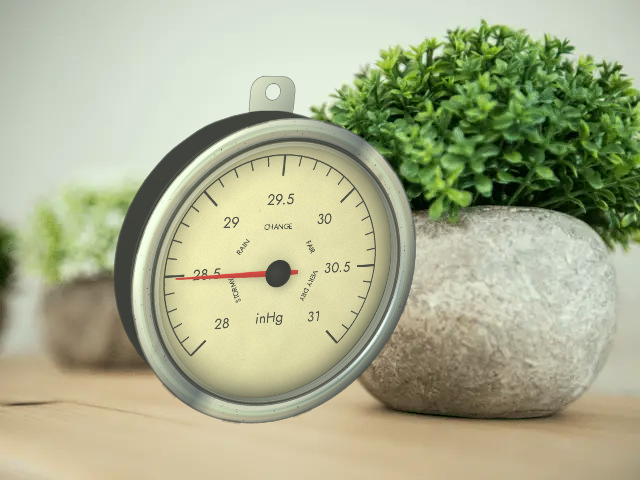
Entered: 28.5,inHg
